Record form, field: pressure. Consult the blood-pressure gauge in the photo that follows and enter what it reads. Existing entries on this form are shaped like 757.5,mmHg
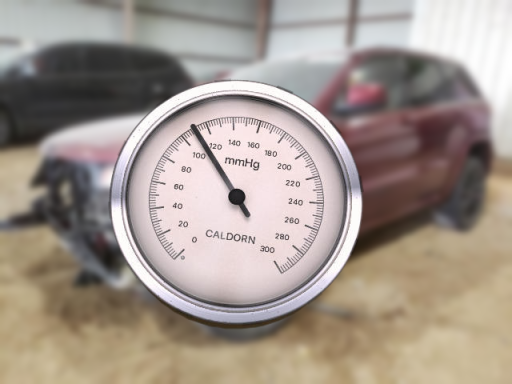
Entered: 110,mmHg
